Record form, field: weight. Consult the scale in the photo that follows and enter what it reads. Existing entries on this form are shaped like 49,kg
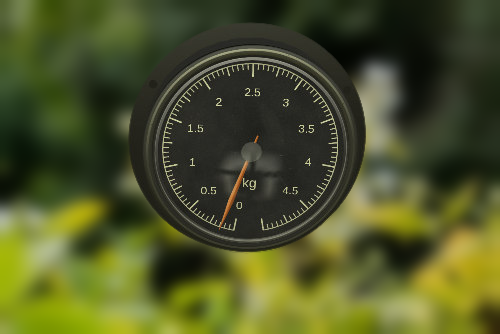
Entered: 0.15,kg
